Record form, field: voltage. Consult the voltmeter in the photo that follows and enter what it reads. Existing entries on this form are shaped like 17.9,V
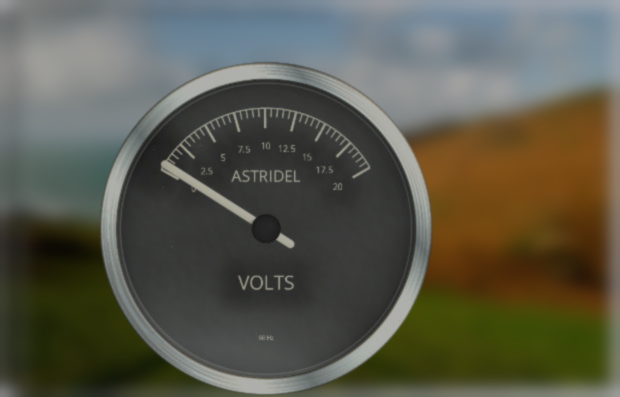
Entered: 0.5,V
